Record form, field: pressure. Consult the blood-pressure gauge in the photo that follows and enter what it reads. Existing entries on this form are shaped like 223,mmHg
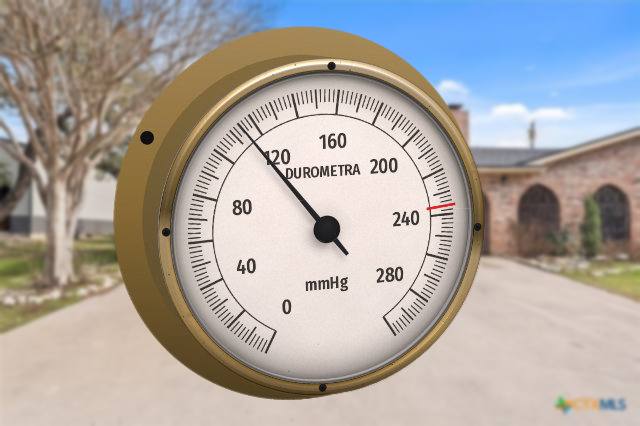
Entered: 114,mmHg
